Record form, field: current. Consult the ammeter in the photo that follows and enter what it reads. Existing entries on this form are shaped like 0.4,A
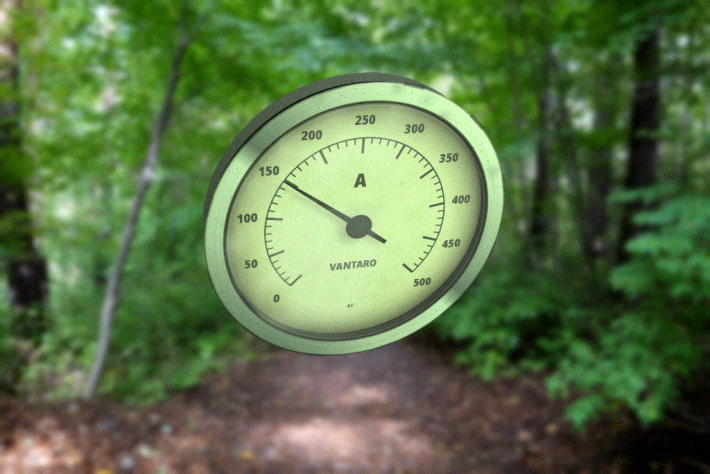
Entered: 150,A
